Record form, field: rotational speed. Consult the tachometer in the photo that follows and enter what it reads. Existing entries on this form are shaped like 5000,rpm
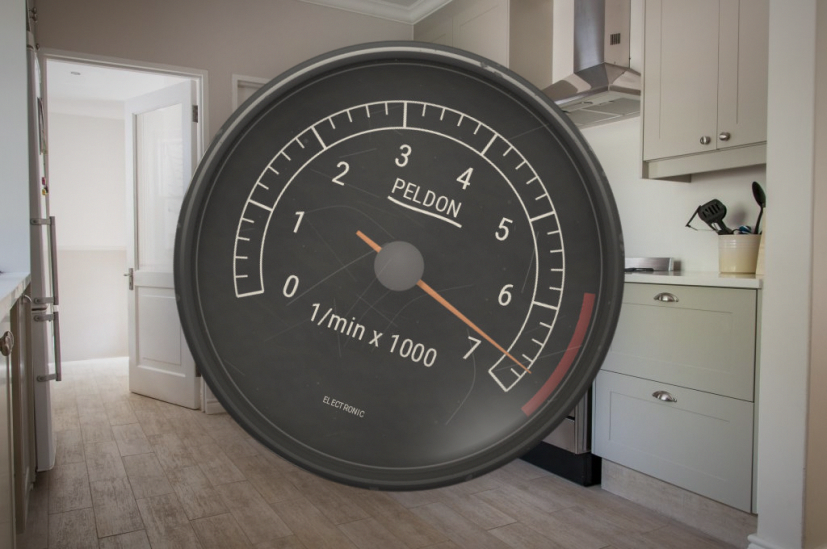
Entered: 6700,rpm
